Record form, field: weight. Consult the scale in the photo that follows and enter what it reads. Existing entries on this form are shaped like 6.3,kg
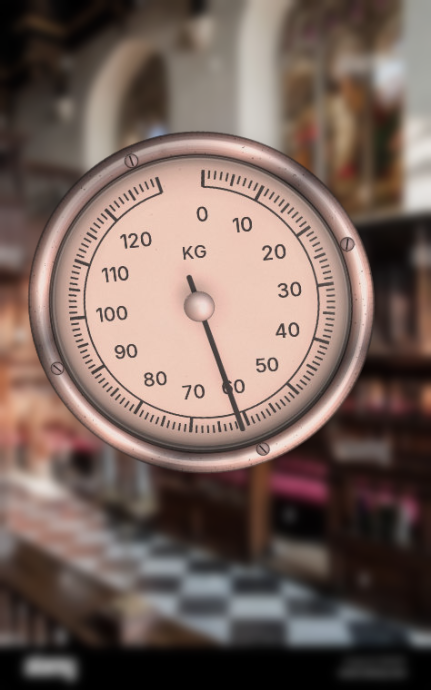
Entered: 61,kg
